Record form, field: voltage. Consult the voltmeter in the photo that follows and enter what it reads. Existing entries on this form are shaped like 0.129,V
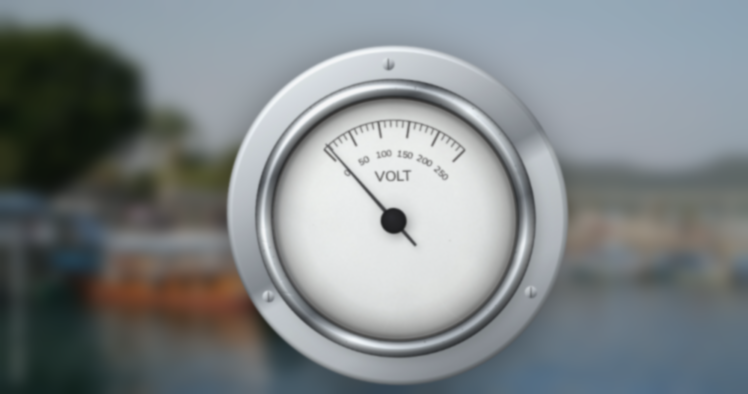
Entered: 10,V
